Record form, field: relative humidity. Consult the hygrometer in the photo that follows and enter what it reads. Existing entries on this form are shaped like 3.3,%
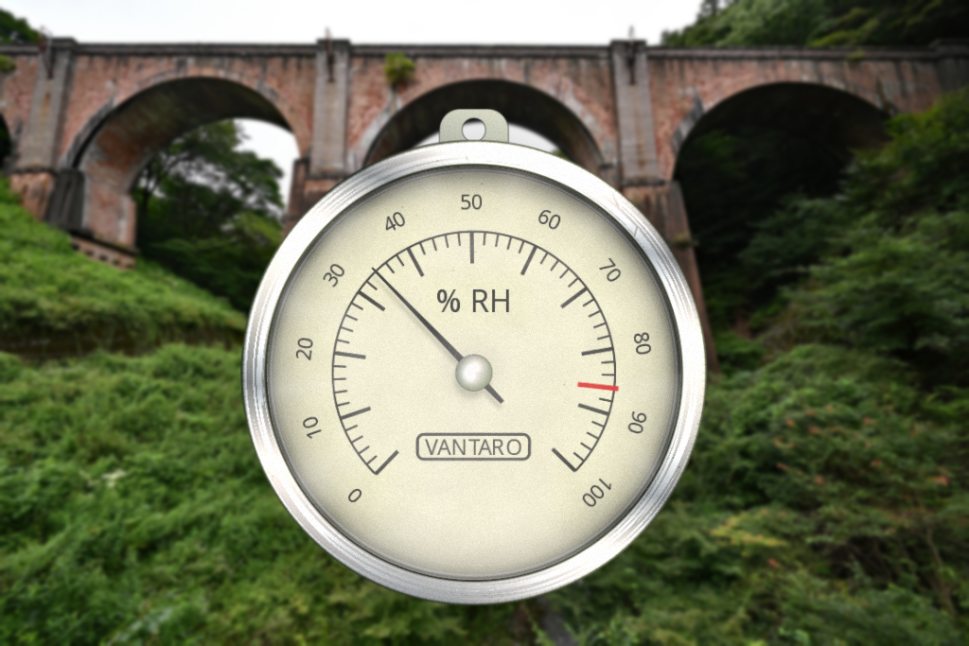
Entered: 34,%
